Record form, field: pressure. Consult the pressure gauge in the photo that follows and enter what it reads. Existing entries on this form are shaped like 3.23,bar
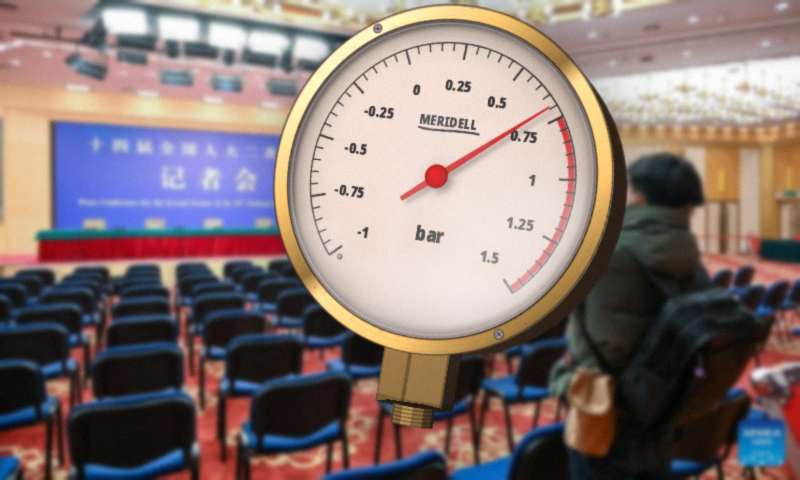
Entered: 0.7,bar
